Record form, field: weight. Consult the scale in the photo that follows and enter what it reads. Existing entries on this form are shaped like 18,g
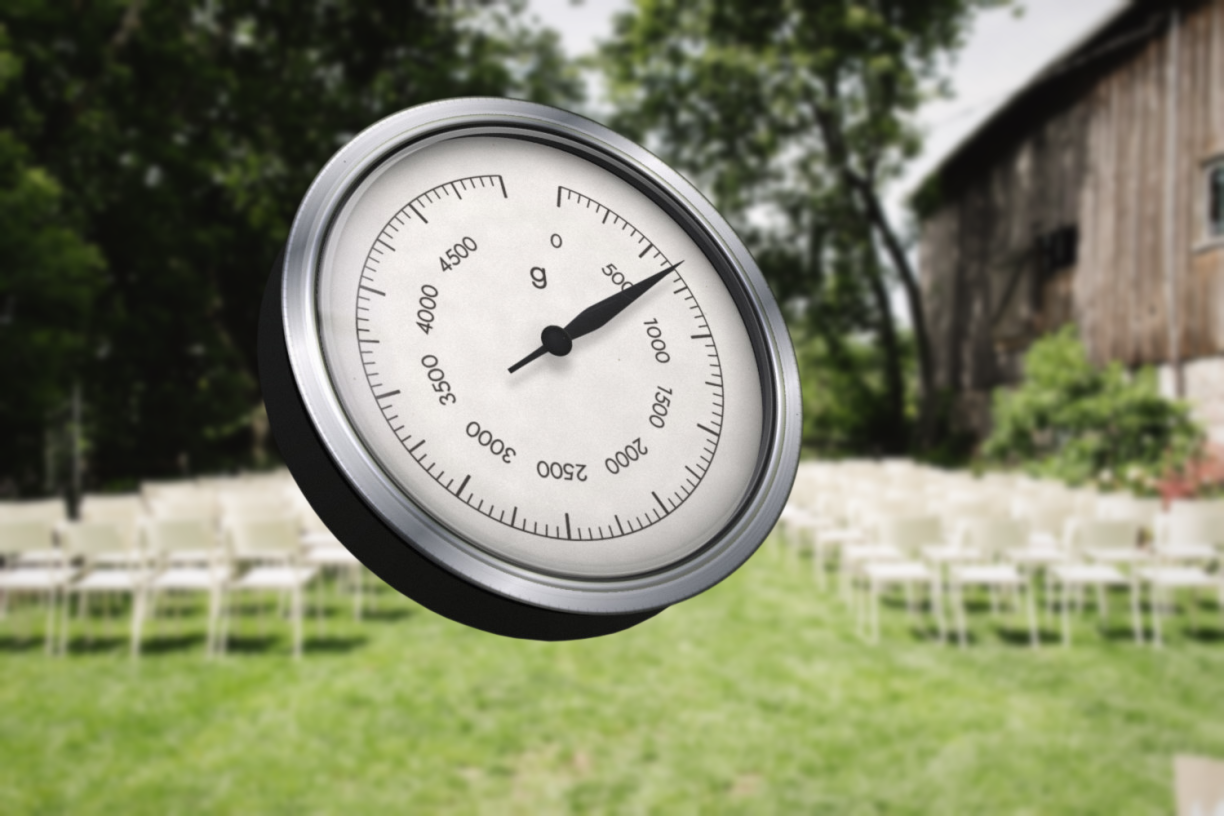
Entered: 650,g
